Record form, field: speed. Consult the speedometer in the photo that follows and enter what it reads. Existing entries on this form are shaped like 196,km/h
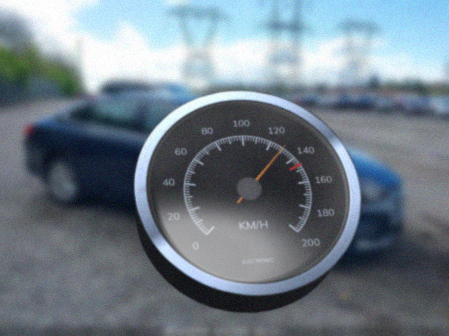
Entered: 130,km/h
